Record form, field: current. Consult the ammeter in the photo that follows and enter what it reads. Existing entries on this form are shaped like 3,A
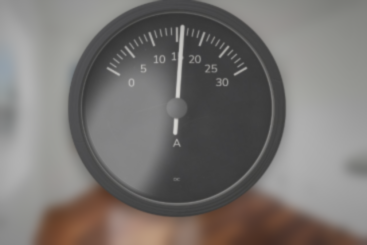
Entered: 16,A
